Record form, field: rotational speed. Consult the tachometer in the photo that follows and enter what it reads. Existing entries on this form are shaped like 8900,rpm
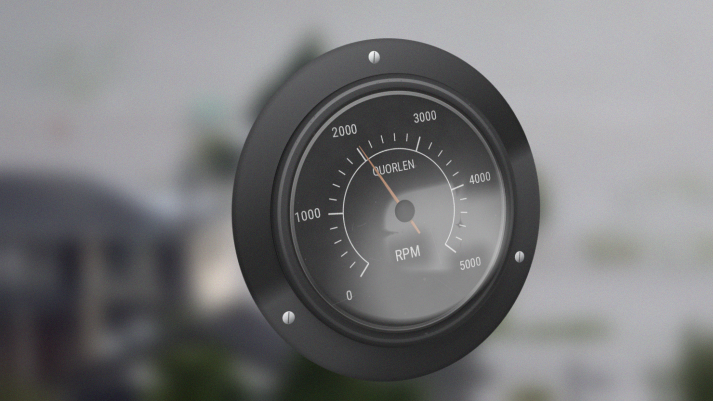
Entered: 2000,rpm
